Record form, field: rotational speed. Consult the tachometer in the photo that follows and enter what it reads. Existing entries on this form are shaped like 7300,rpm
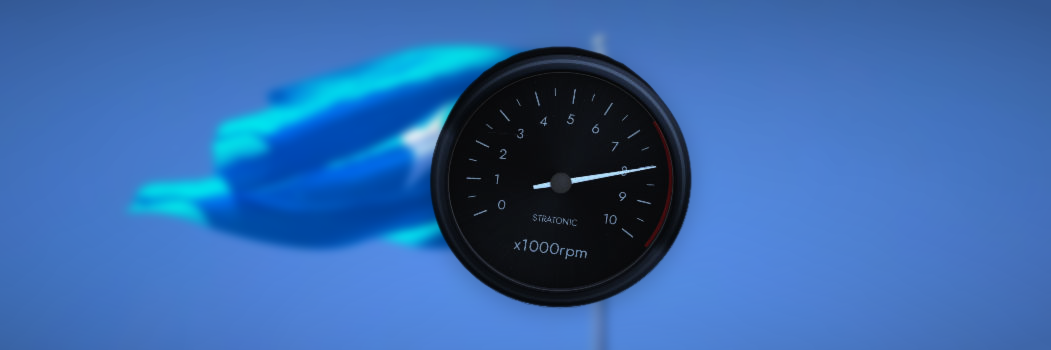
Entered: 8000,rpm
